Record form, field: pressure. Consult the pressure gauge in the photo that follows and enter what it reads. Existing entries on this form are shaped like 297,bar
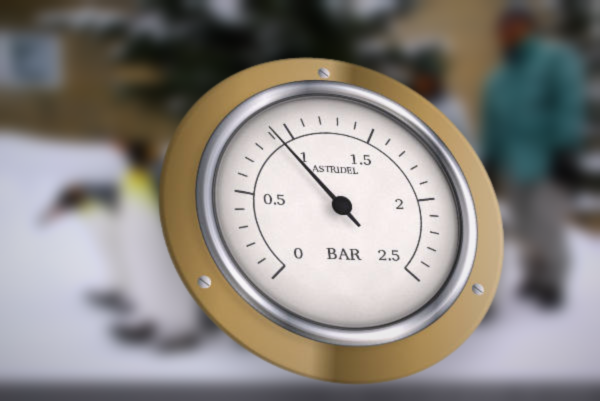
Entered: 0.9,bar
